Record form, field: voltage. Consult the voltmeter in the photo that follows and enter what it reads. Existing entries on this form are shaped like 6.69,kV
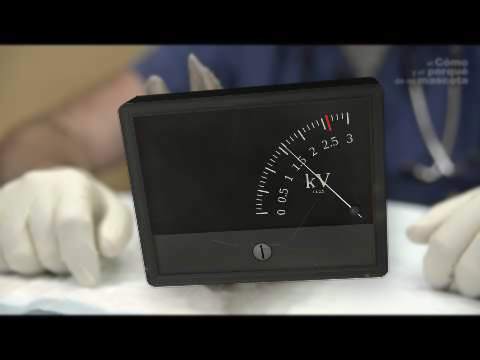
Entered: 1.6,kV
